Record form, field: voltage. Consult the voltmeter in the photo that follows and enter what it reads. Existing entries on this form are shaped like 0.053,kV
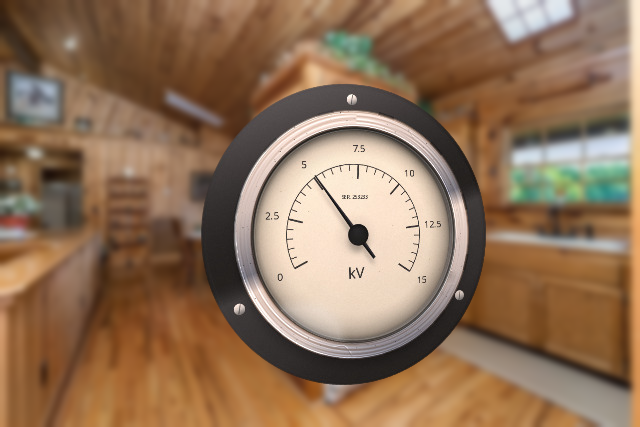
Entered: 5,kV
